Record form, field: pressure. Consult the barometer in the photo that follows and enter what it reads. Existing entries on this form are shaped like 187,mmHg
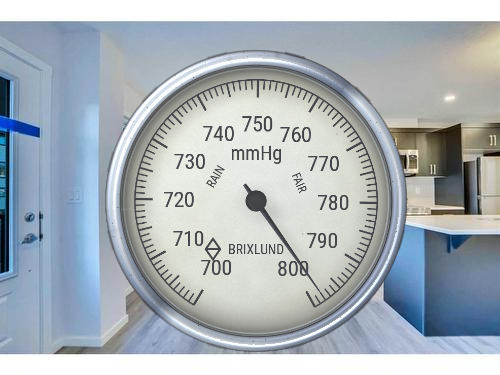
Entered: 798,mmHg
